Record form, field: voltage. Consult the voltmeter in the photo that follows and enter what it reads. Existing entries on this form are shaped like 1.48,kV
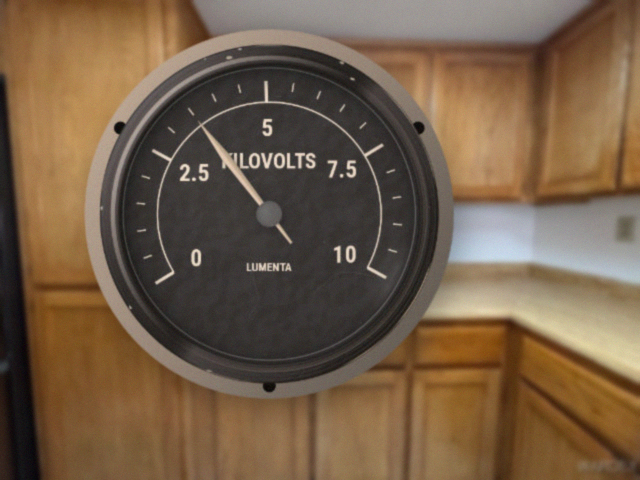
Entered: 3.5,kV
